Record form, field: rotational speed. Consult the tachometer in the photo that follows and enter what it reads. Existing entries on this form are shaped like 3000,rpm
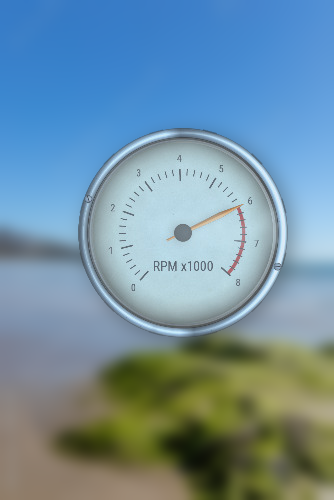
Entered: 6000,rpm
